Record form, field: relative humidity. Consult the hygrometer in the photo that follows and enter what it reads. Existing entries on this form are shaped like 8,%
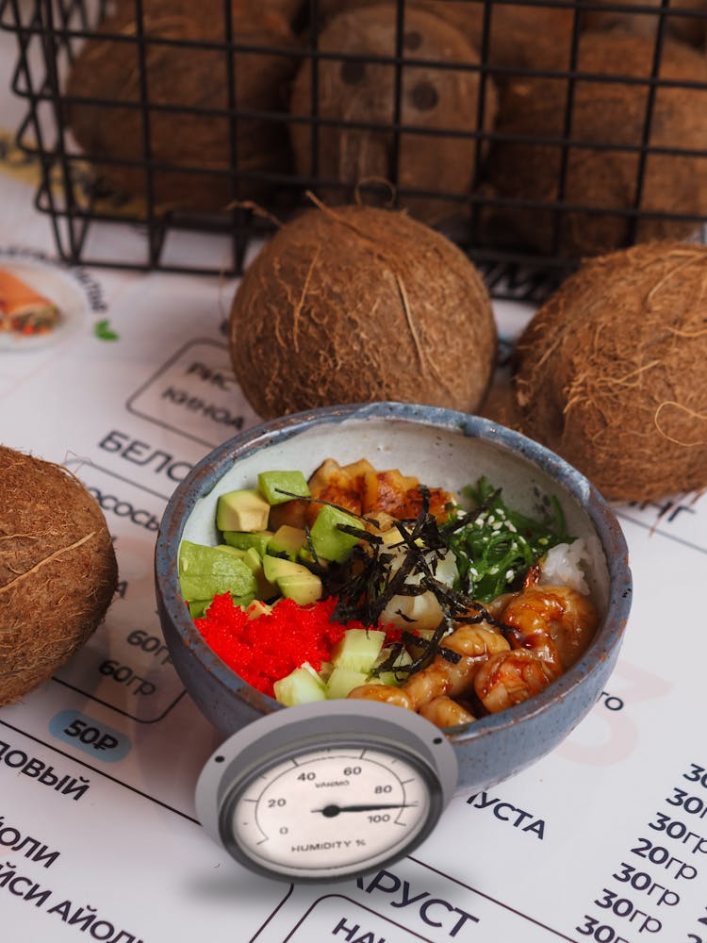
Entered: 90,%
